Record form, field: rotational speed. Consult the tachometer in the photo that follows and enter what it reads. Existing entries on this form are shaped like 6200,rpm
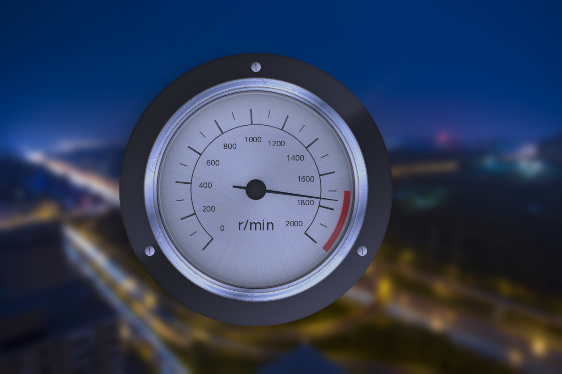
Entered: 1750,rpm
